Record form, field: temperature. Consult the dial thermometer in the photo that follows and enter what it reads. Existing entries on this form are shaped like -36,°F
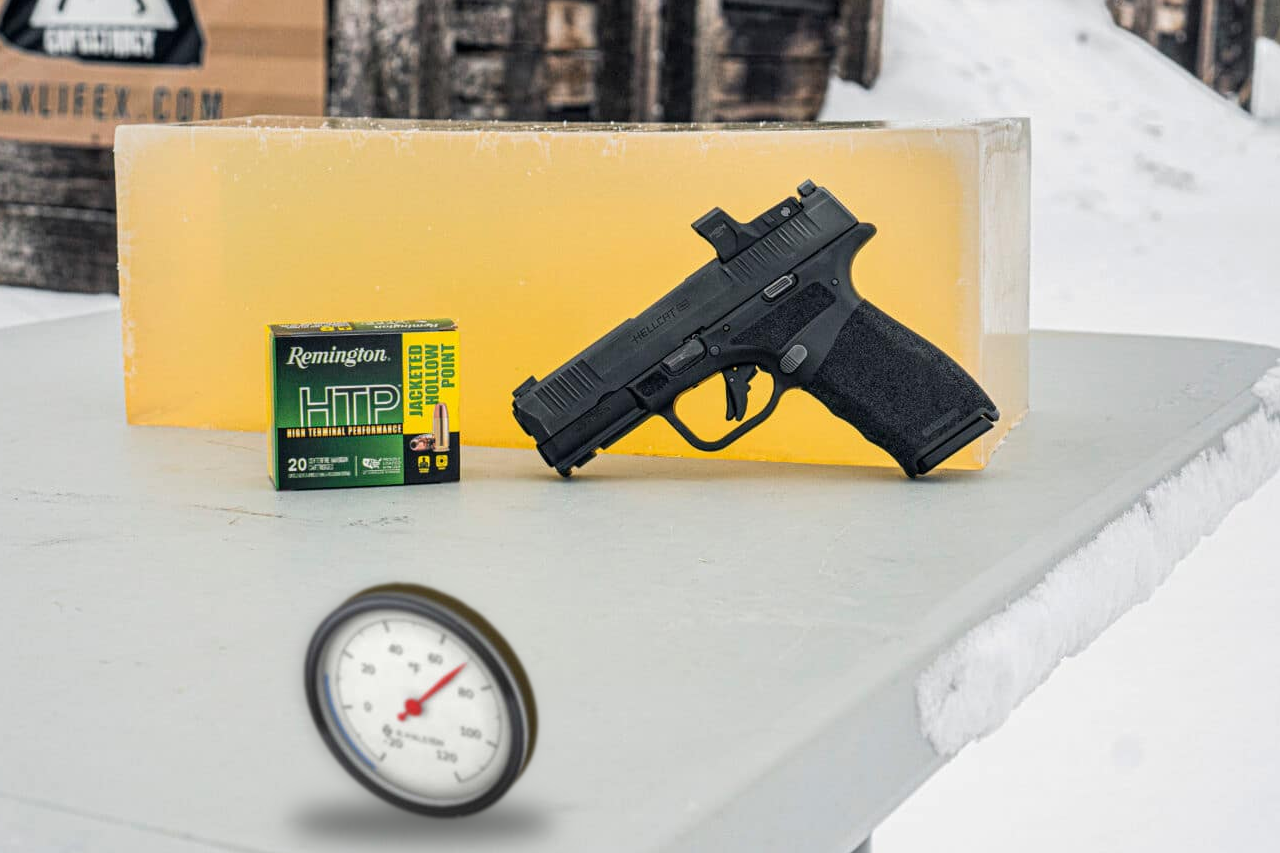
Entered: 70,°F
